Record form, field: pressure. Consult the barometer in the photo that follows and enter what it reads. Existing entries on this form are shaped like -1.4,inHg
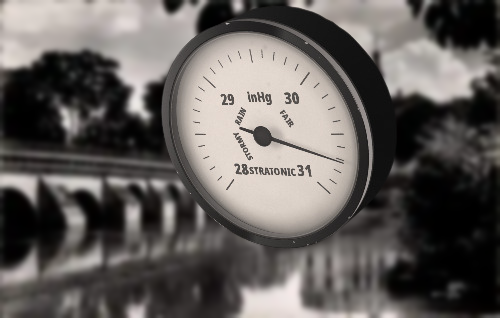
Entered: 30.7,inHg
